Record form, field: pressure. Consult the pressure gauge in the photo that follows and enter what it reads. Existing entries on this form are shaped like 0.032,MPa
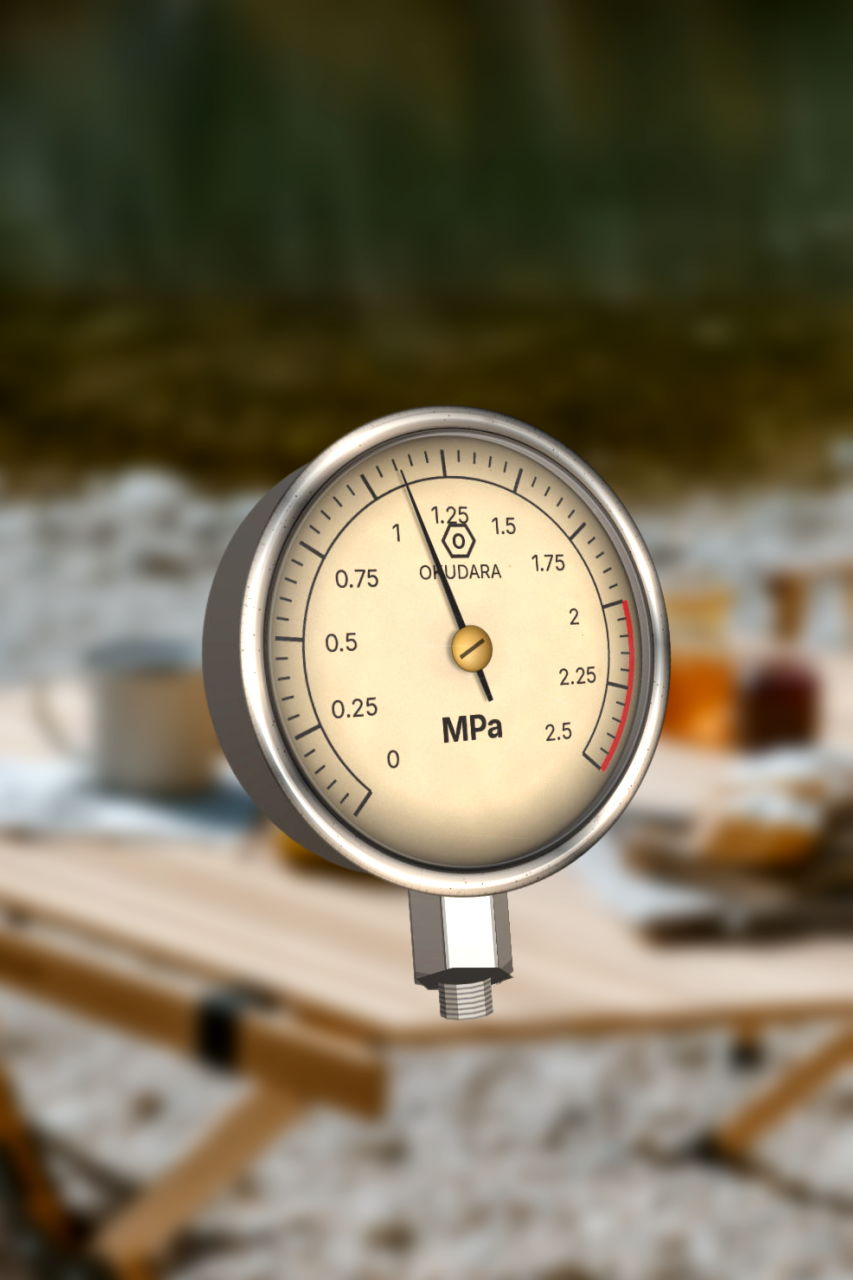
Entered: 1.1,MPa
